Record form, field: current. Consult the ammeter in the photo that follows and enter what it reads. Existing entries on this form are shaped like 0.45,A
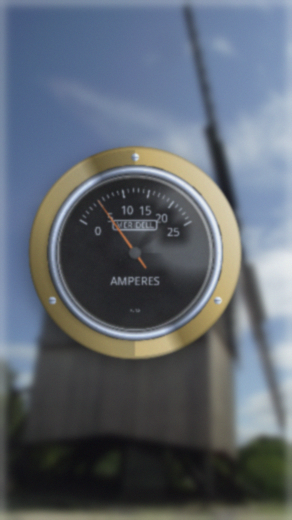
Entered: 5,A
